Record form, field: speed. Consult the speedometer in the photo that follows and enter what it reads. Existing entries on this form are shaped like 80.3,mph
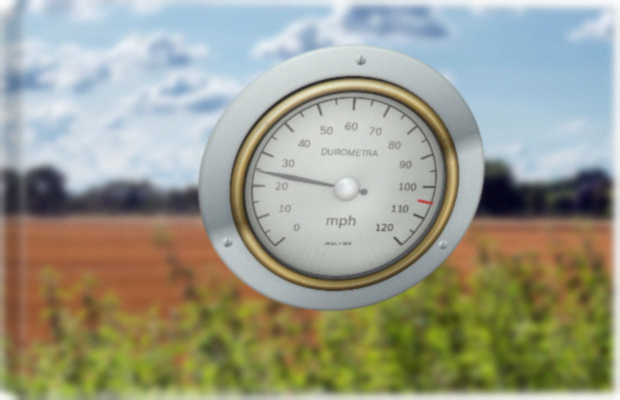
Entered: 25,mph
